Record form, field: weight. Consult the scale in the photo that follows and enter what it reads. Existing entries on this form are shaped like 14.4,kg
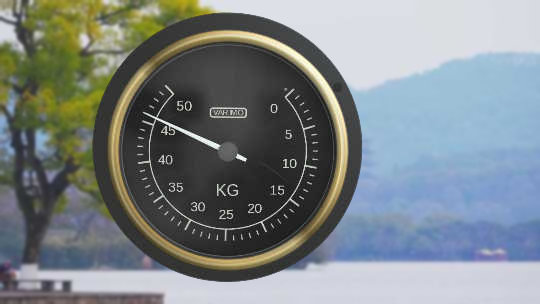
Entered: 46,kg
